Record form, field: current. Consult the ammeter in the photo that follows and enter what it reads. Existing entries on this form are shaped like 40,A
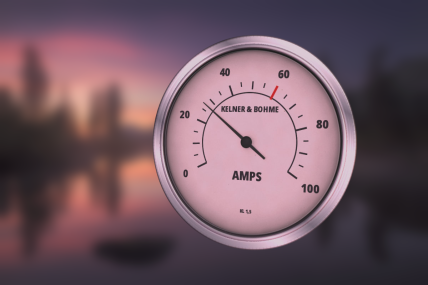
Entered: 27.5,A
